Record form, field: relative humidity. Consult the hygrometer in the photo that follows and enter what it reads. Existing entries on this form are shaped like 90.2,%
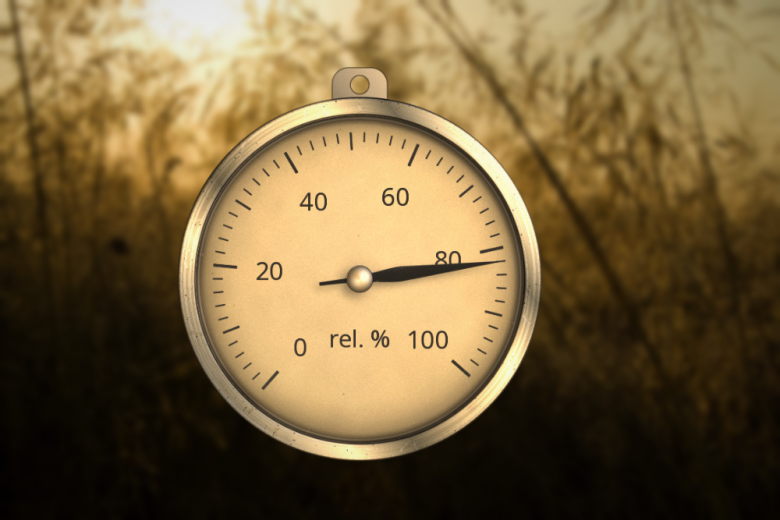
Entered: 82,%
